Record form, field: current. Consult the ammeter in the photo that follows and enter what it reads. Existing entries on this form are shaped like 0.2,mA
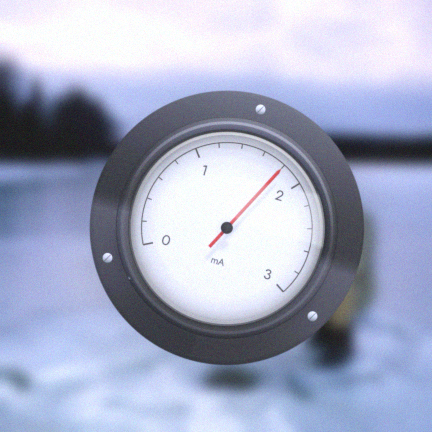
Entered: 1.8,mA
